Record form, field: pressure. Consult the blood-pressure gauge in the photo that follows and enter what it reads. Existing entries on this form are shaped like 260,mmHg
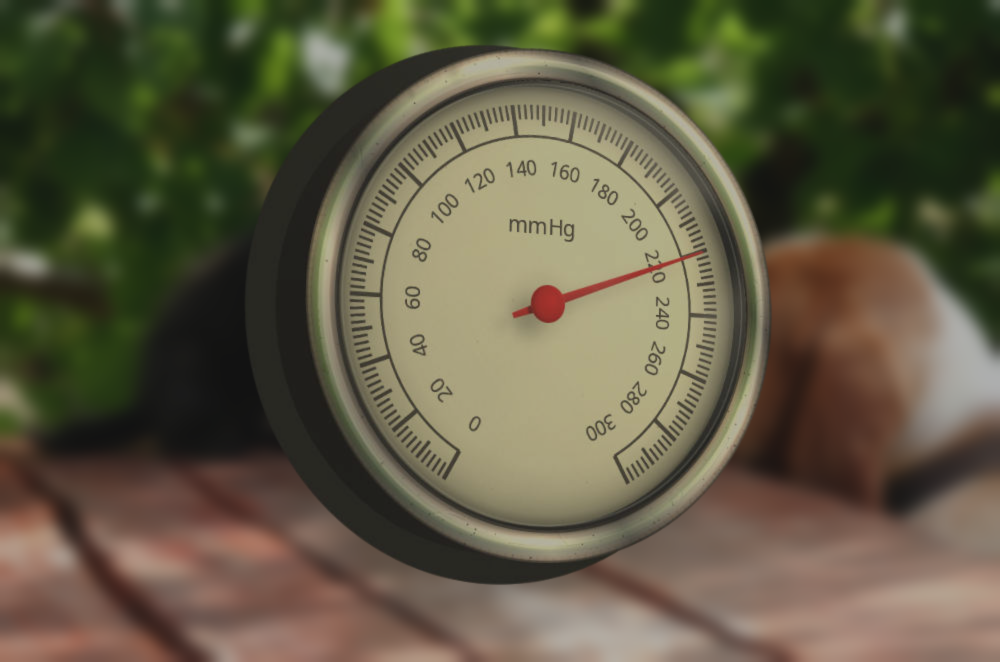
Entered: 220,mmHg
